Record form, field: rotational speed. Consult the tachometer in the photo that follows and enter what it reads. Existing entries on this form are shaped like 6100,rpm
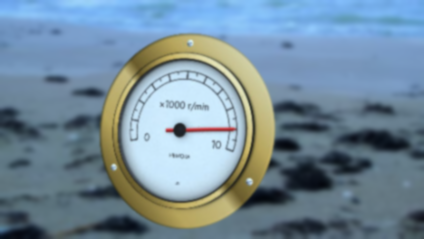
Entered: 9000,rpm
